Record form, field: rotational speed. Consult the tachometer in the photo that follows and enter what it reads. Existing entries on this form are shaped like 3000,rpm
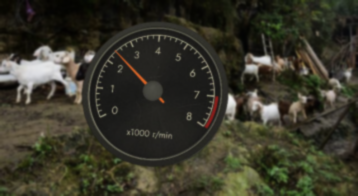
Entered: 2400,rpm
